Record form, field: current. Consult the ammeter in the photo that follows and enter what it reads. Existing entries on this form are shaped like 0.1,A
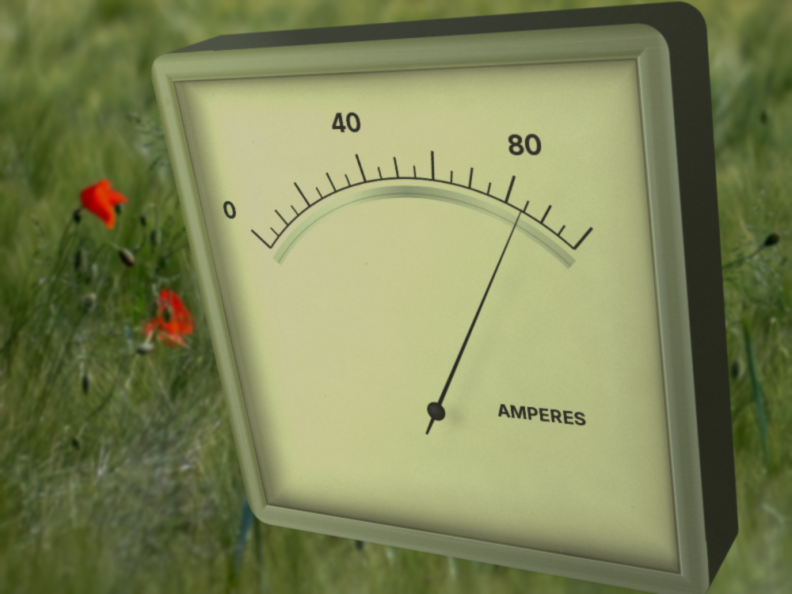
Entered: 85,A
